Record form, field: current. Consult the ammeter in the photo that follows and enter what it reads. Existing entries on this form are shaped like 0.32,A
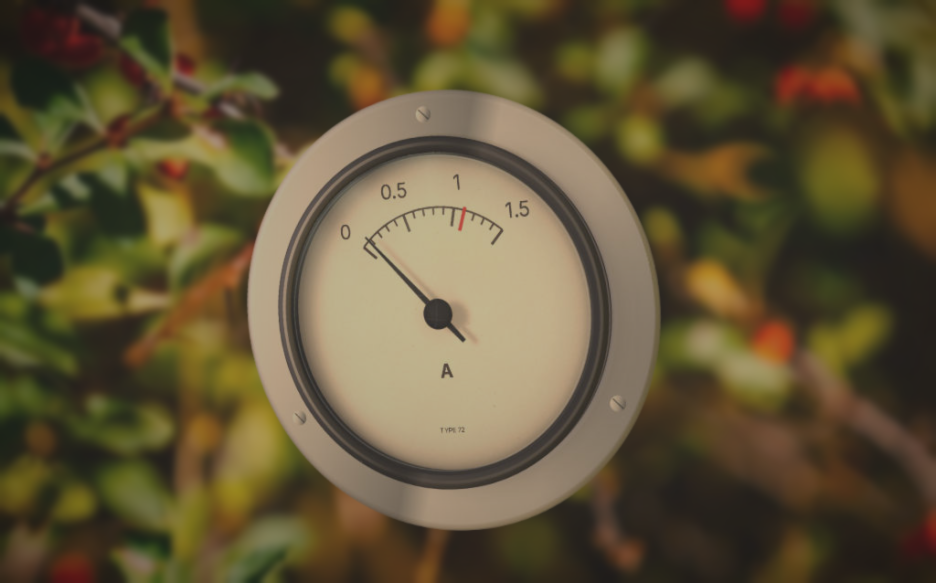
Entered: 0.1,A
